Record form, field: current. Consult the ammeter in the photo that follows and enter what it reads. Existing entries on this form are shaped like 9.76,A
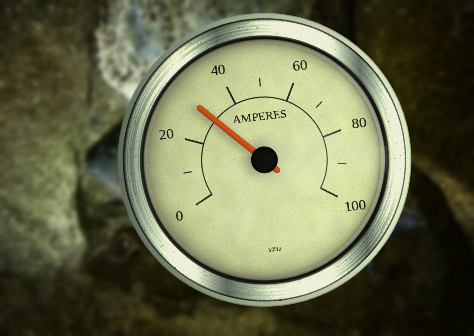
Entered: 30,A
